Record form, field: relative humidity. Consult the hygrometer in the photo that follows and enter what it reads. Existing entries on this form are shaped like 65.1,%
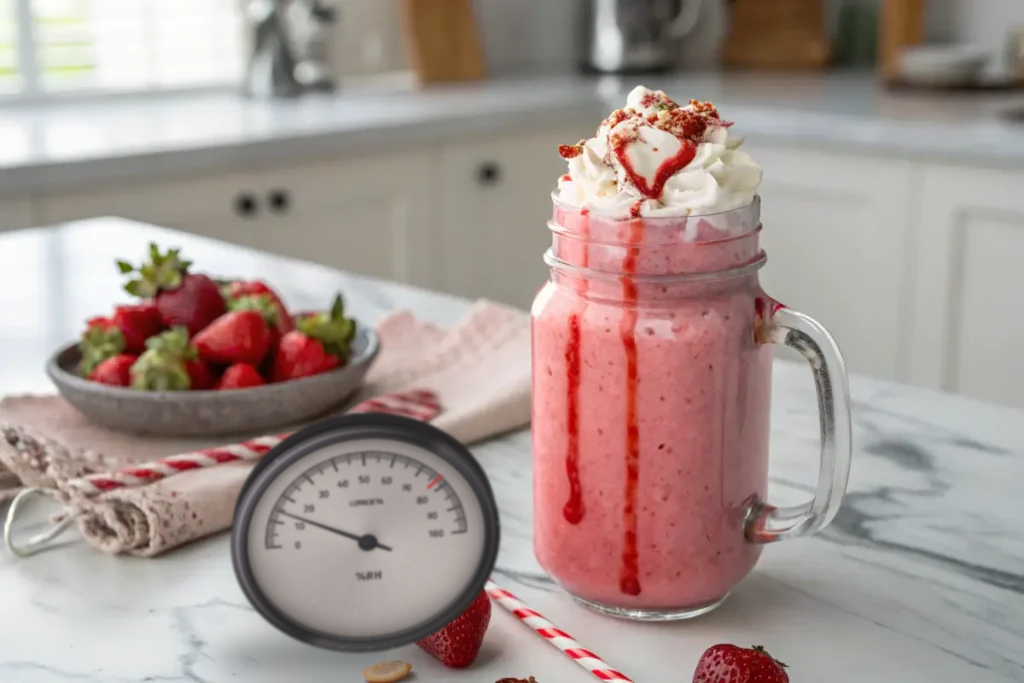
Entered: 15,%
